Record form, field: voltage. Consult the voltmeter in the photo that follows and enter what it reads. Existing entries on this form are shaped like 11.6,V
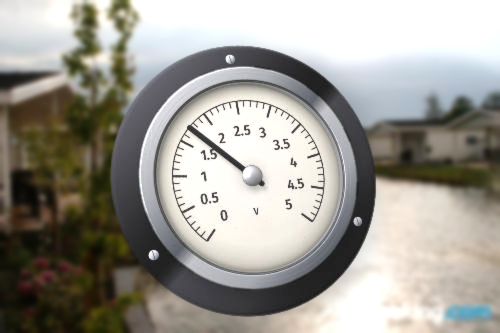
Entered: 1.7,V
